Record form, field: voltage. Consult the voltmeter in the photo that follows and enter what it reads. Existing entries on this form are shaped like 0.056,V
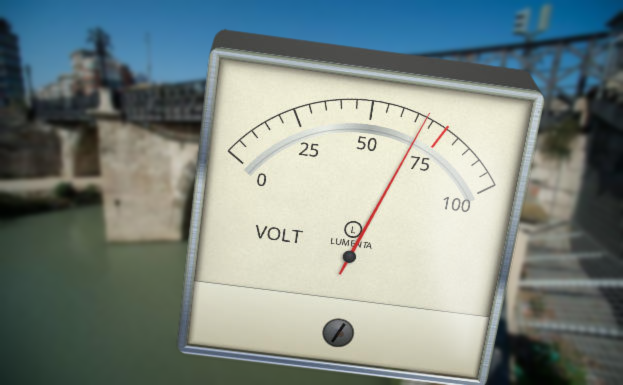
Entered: 67.5,V
